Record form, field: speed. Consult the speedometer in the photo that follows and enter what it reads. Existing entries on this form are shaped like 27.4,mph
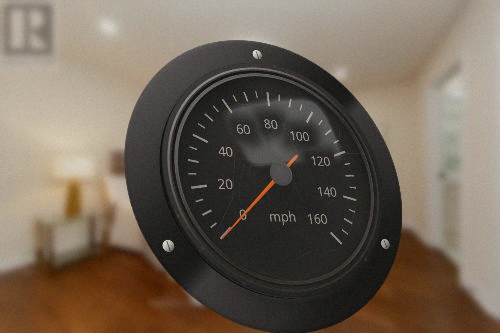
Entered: 0,mph
